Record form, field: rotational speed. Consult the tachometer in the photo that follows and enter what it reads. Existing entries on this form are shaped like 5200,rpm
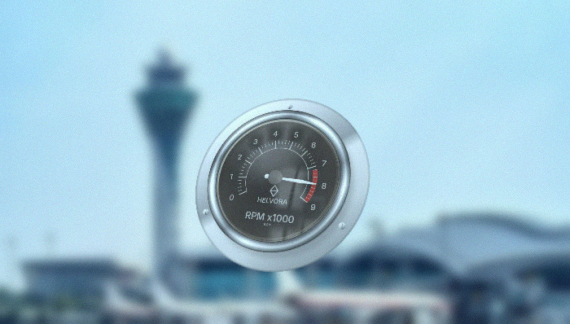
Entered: 8000,rpm
